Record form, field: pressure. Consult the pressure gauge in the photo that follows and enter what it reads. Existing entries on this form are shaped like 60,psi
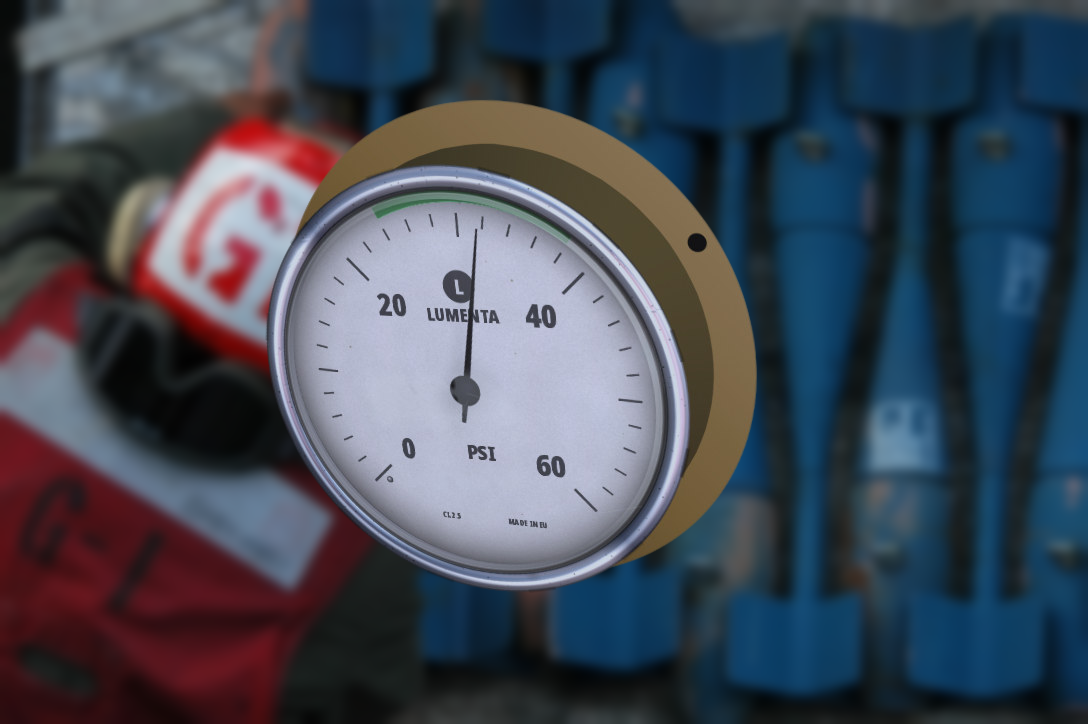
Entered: 32,psi
